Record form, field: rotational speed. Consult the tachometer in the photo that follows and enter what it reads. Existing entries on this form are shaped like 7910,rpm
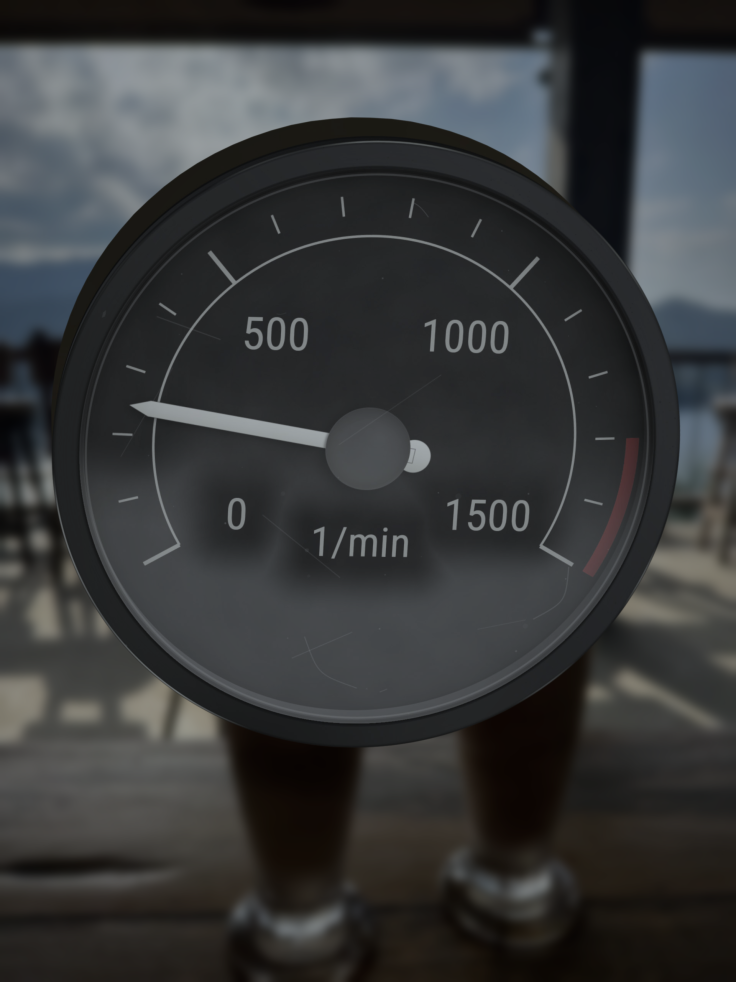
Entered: 250,rpm
